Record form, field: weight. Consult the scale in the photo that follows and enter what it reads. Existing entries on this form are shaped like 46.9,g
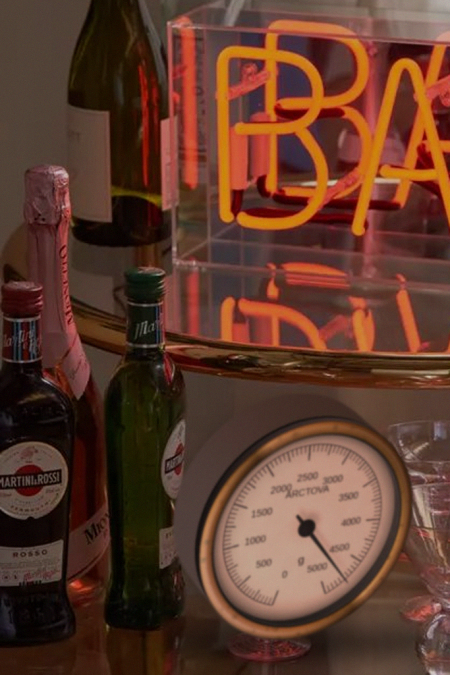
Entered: 4750,g
